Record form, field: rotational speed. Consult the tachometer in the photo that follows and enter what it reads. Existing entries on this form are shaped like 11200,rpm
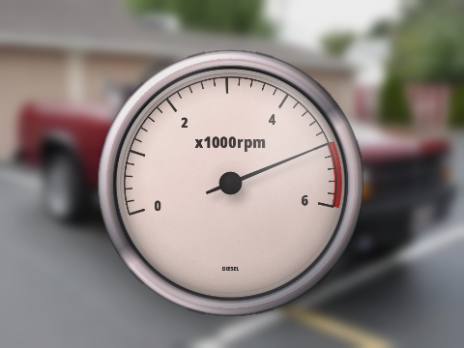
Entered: 5000,rpm
